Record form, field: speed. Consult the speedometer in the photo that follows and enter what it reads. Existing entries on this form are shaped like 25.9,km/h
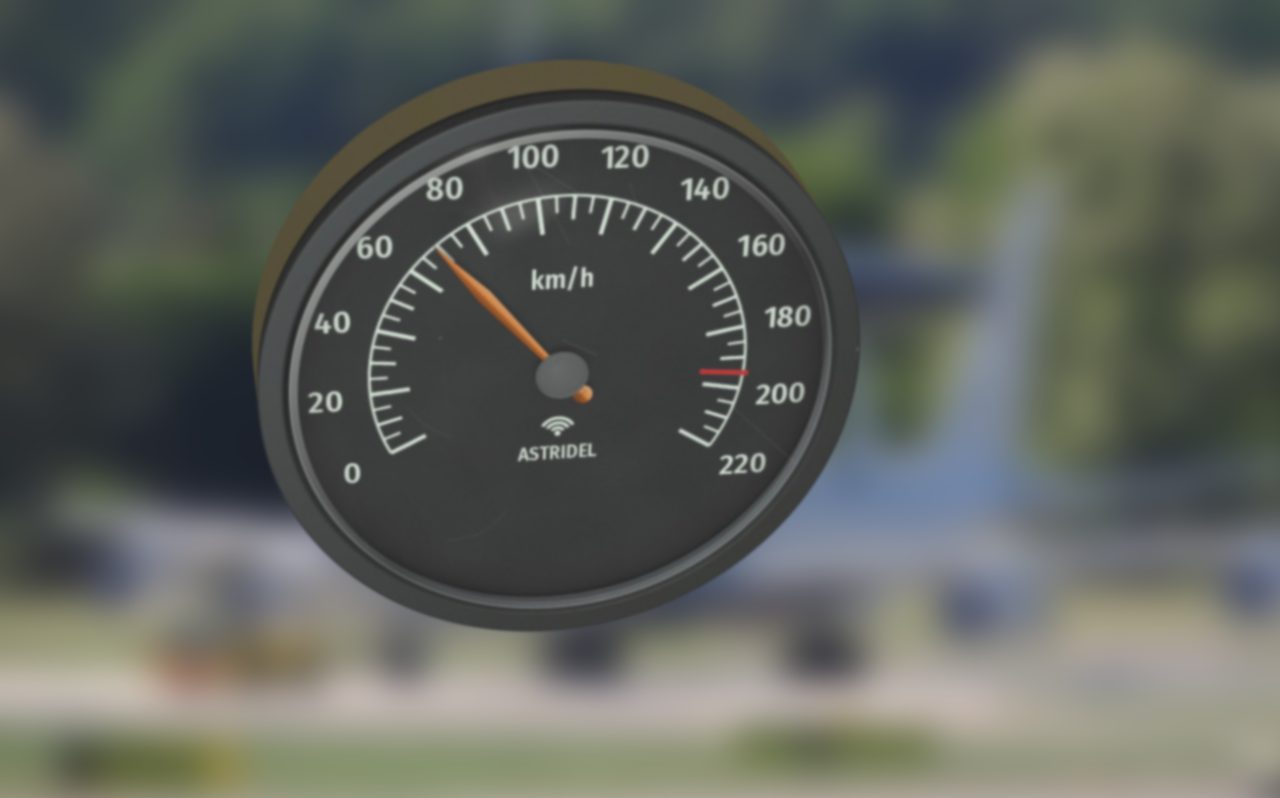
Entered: 70,km/h
